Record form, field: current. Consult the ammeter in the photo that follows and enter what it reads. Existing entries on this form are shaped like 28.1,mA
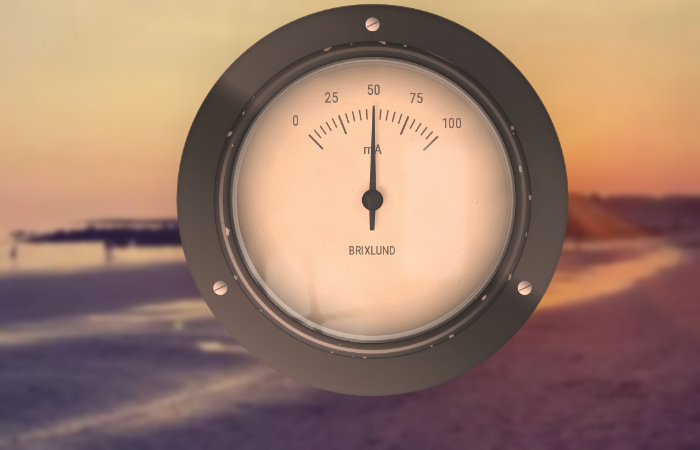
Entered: 50,mA
